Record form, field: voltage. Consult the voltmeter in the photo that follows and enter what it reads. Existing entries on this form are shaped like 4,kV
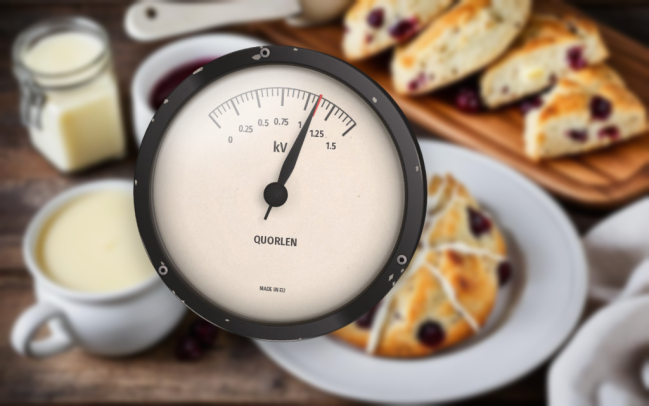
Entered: 1.1,kV
